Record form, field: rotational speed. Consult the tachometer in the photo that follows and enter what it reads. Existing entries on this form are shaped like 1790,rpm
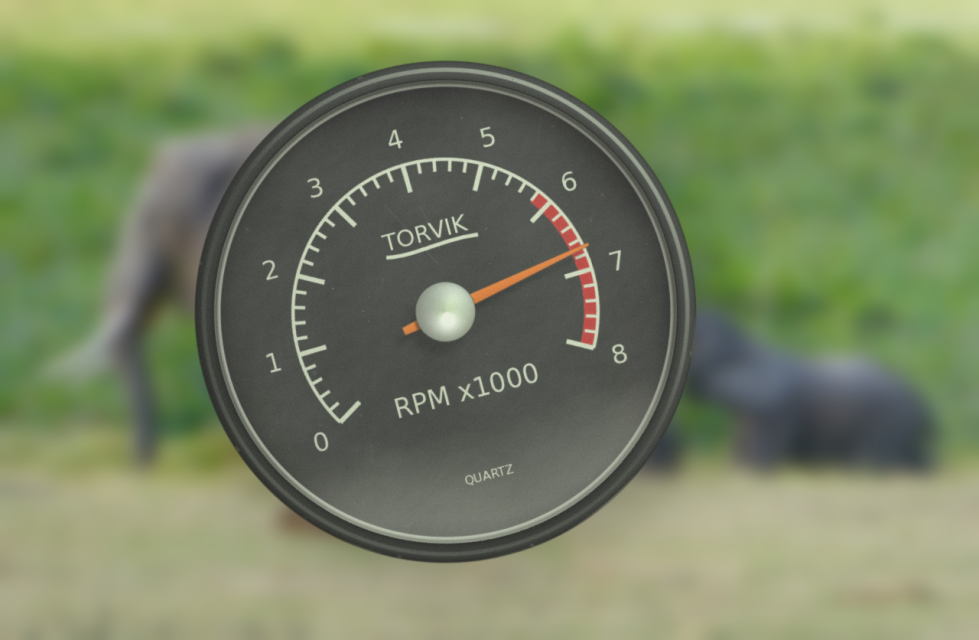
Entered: 6700,rpm
